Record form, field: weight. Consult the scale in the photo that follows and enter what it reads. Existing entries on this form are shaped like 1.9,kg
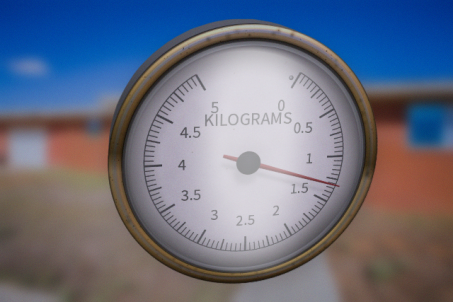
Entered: 1.3,kg
